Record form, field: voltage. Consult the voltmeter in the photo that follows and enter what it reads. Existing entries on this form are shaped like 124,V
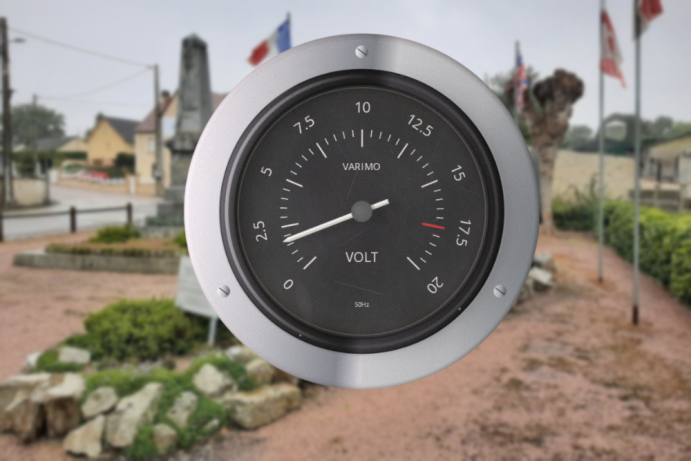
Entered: 1.75,V
